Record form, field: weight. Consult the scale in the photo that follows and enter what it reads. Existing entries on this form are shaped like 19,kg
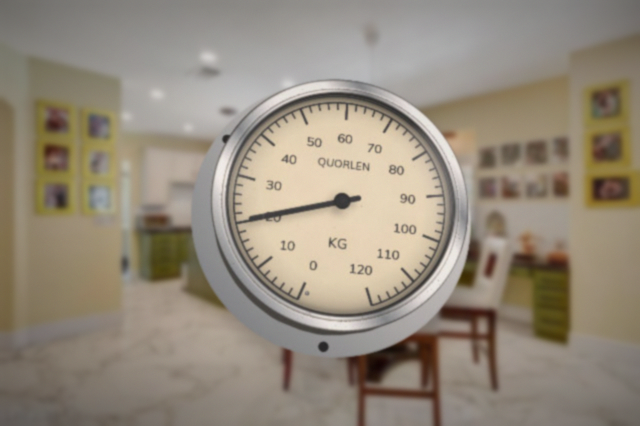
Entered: 20,kg
